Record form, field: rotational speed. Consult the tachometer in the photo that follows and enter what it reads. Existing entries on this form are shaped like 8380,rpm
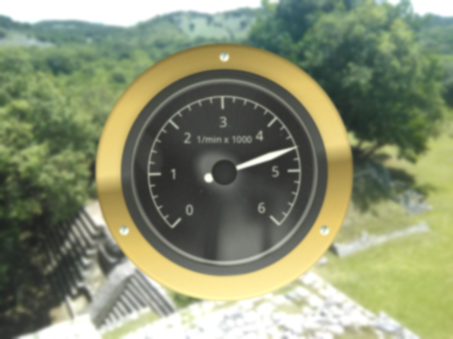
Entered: 4600,rpm
